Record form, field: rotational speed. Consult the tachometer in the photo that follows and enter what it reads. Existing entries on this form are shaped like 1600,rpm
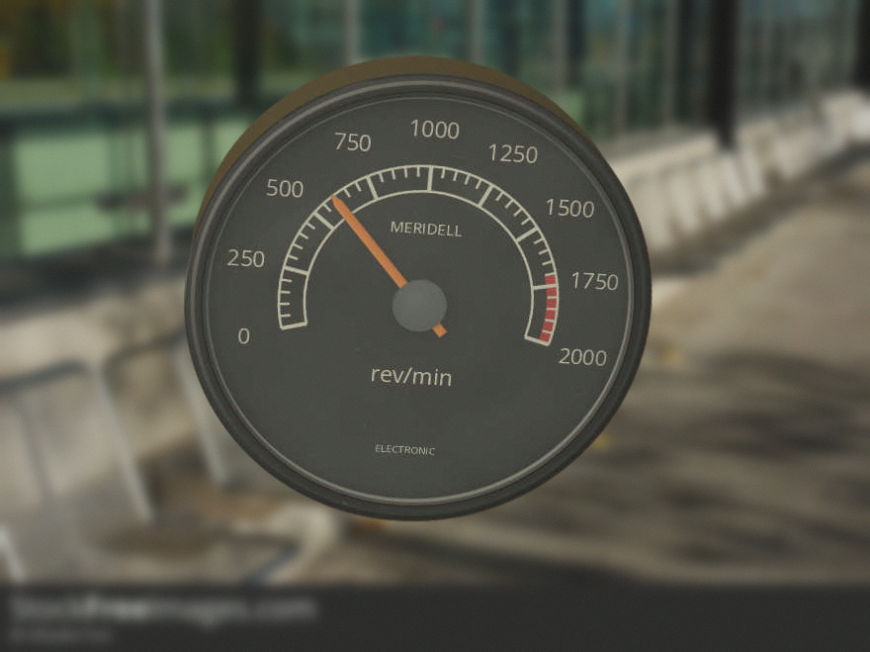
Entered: 600,rpm
